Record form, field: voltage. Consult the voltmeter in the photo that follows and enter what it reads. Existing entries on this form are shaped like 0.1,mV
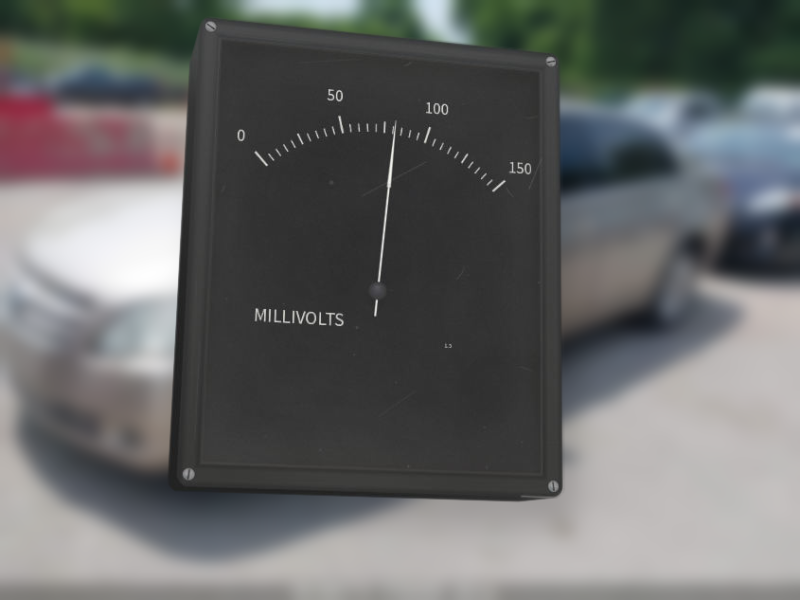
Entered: 80,mV
